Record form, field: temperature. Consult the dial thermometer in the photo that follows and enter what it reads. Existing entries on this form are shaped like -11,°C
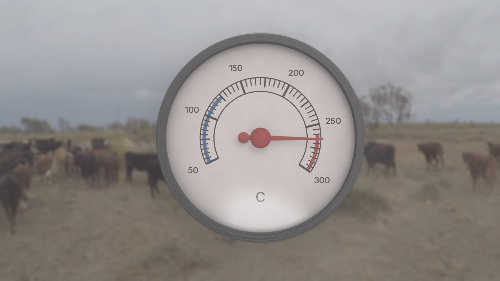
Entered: 265,°C
